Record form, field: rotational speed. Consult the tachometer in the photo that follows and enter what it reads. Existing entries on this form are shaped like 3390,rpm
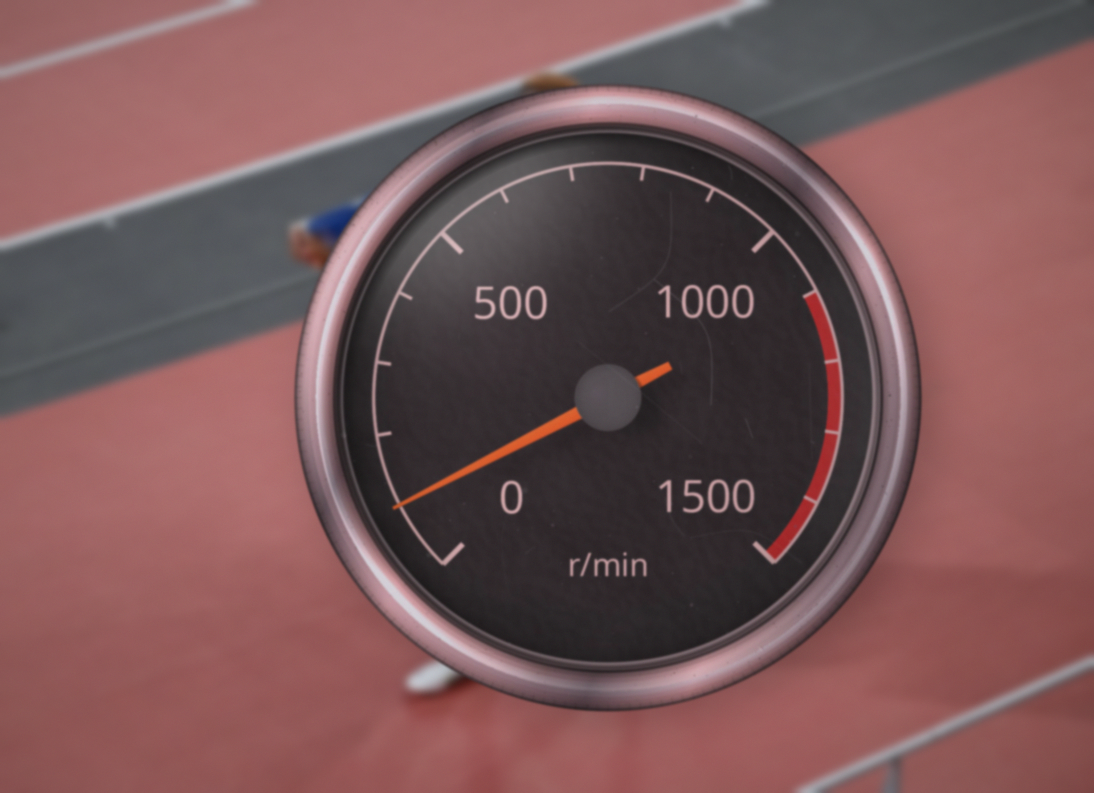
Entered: 100,rpm
